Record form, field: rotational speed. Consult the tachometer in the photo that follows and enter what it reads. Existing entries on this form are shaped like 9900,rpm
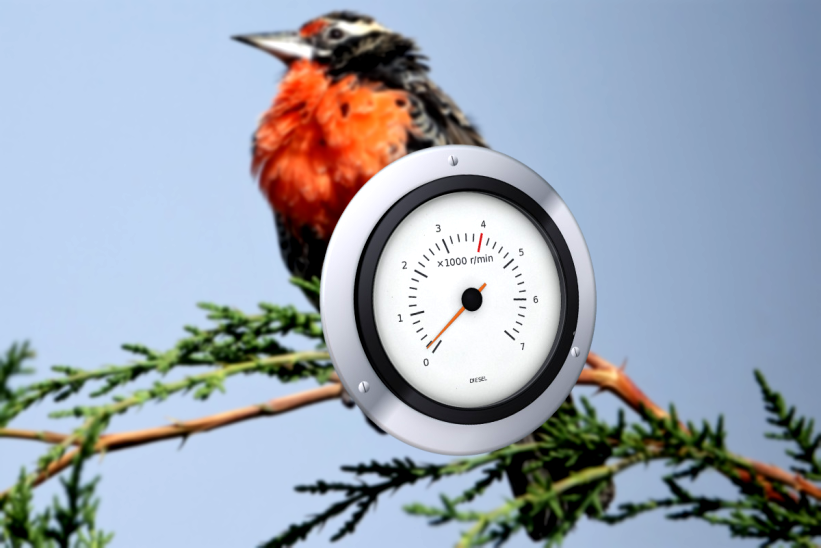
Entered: 200,rpm
